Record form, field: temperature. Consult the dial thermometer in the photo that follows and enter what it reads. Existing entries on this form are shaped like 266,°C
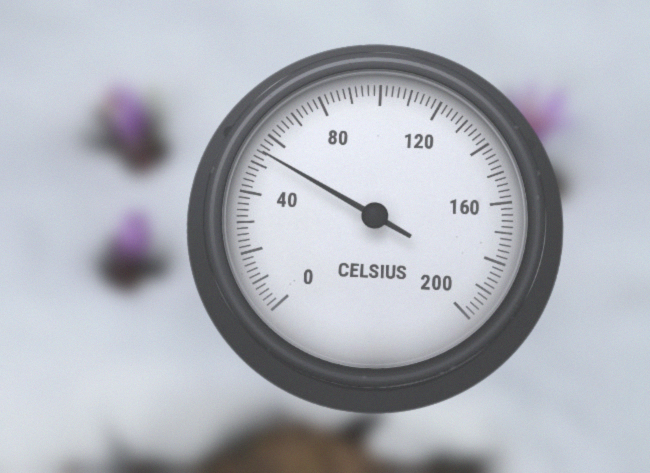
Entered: 54,°C
